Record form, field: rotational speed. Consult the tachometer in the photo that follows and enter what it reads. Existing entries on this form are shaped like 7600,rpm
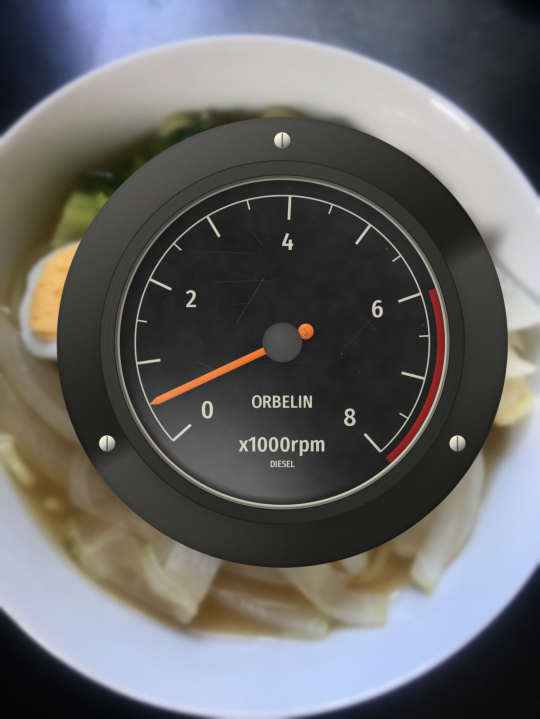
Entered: 500,rpm
